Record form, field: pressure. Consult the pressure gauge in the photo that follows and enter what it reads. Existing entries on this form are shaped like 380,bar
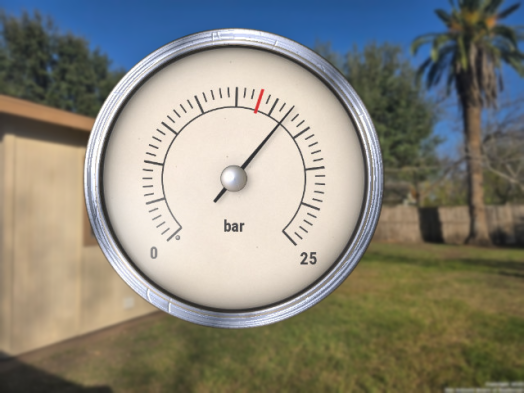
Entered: 16,bar
